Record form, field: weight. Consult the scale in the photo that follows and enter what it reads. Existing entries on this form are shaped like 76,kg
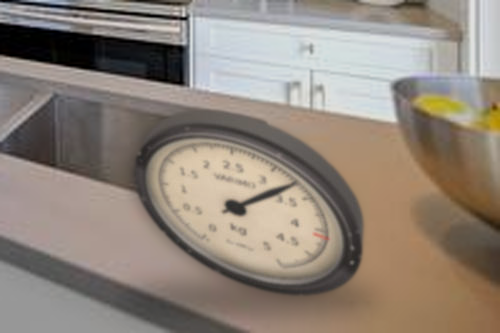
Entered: 3.25,kg
